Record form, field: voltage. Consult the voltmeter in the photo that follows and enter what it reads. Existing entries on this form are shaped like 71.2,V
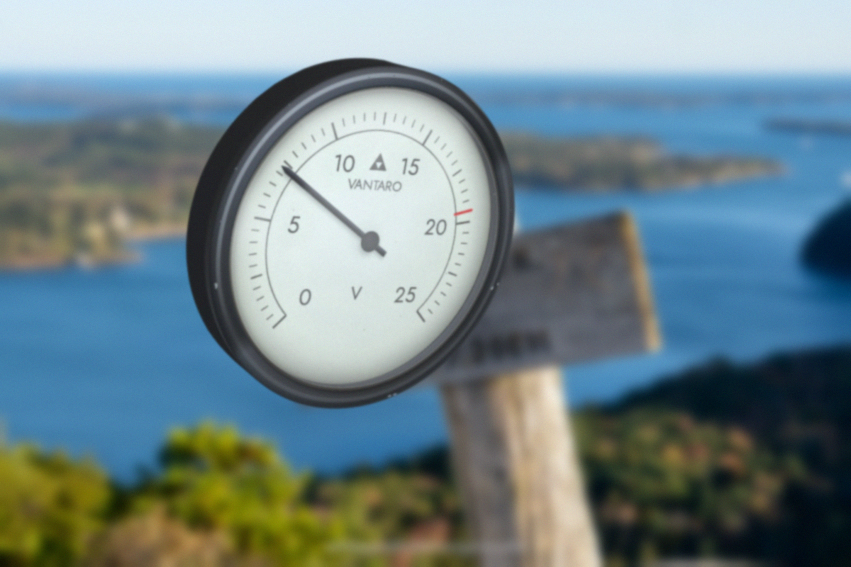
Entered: 7.25,V
